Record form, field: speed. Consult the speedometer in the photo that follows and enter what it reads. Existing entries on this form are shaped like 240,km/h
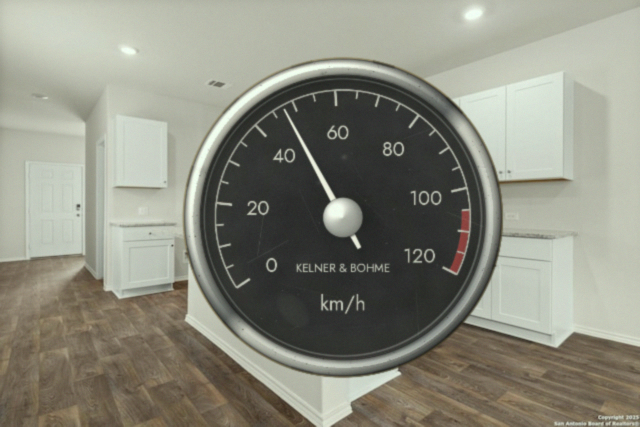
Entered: 47.5,km/h
